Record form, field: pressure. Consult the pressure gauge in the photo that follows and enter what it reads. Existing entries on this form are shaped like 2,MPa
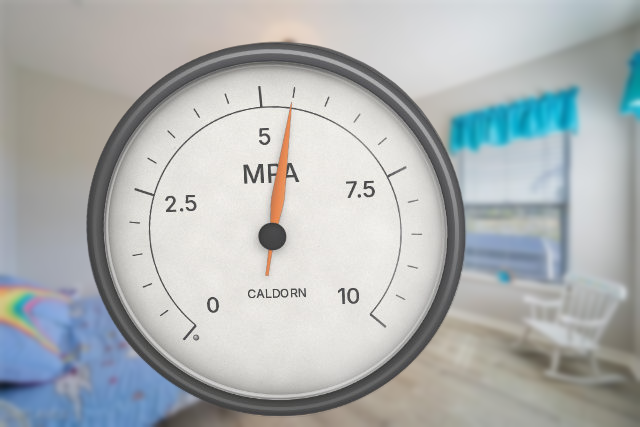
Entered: 5.5,MPa
